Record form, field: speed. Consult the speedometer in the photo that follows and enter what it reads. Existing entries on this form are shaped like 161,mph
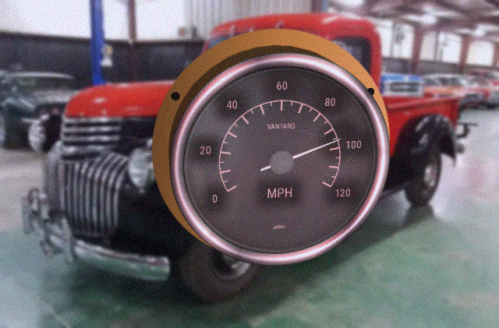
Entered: 95,mph
